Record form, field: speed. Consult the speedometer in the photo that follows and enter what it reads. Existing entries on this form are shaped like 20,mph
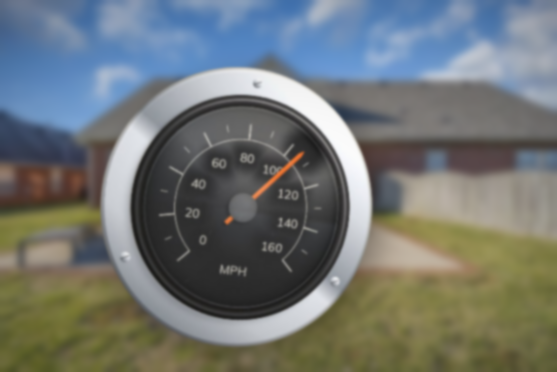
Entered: 105,mph
